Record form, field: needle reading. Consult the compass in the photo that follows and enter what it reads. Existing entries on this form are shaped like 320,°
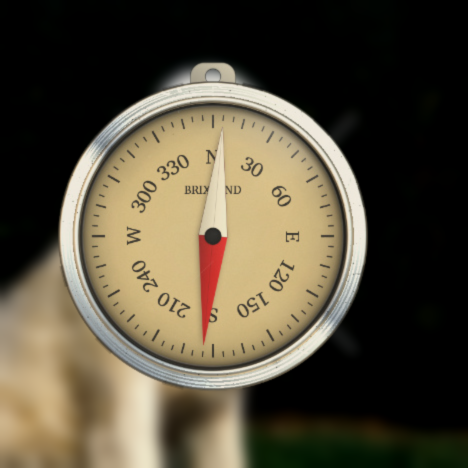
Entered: 185,°
